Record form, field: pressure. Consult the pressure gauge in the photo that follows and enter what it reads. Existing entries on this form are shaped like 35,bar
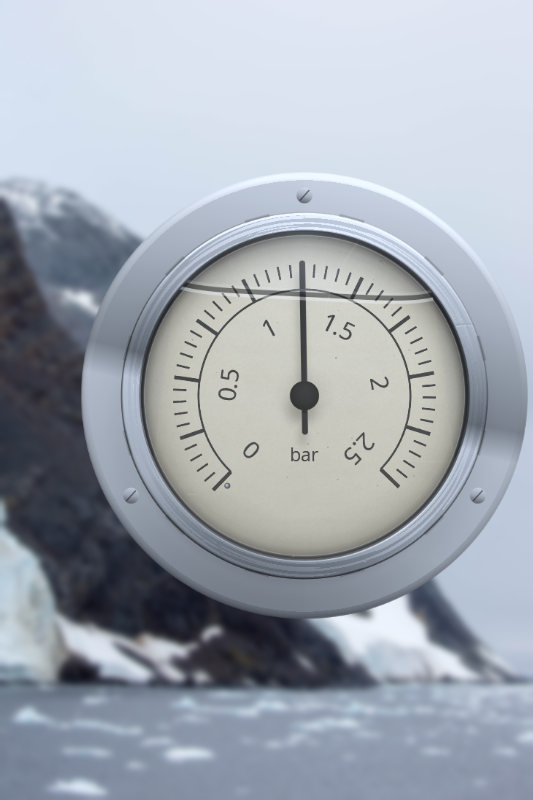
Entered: 1.25,bar
